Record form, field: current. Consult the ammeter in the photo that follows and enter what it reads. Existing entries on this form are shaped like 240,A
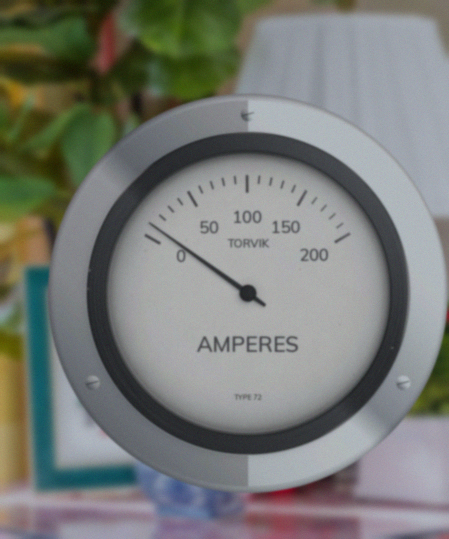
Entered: 10,A
